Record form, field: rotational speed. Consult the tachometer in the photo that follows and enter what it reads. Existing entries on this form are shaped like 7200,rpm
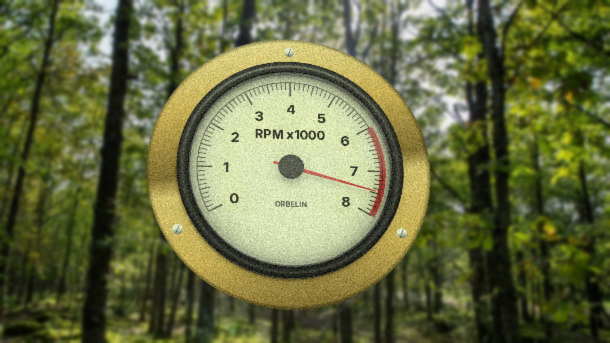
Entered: 7500,rpm
